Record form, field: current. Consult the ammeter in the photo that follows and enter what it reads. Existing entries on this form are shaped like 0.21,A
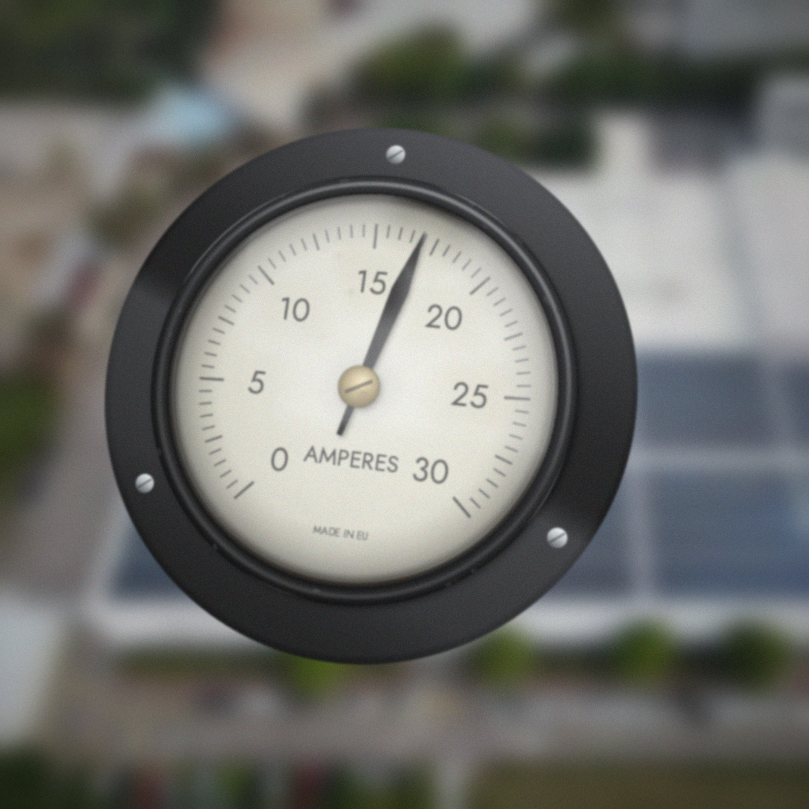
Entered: 17,A
